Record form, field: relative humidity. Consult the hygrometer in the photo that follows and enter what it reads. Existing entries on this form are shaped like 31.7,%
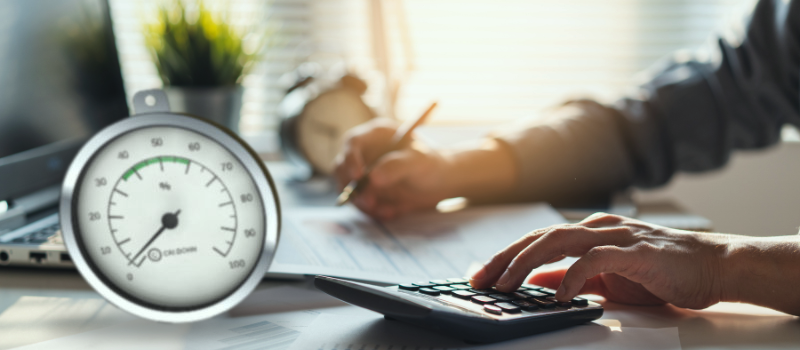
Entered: 2.5,%
